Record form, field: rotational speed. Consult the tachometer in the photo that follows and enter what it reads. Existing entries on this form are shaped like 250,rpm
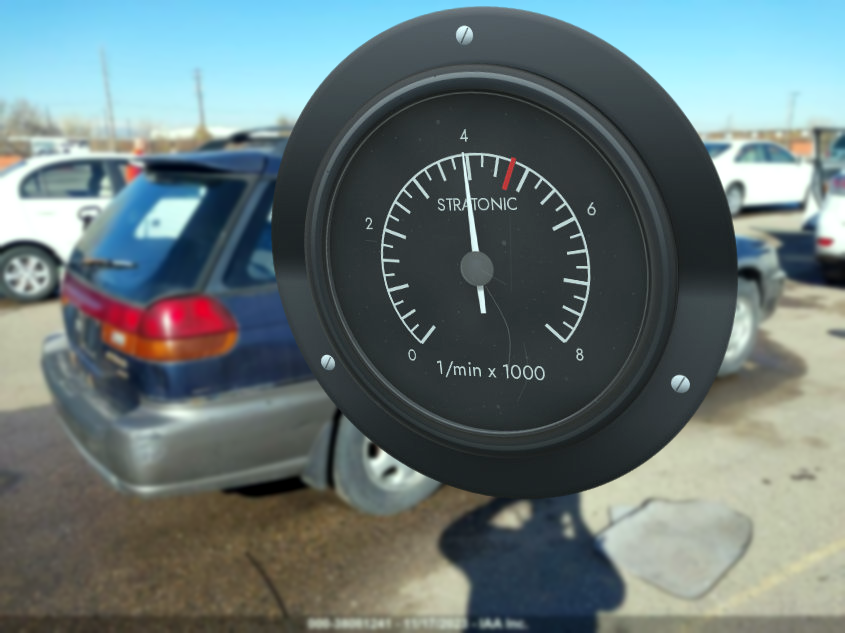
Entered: 4000,rpm
